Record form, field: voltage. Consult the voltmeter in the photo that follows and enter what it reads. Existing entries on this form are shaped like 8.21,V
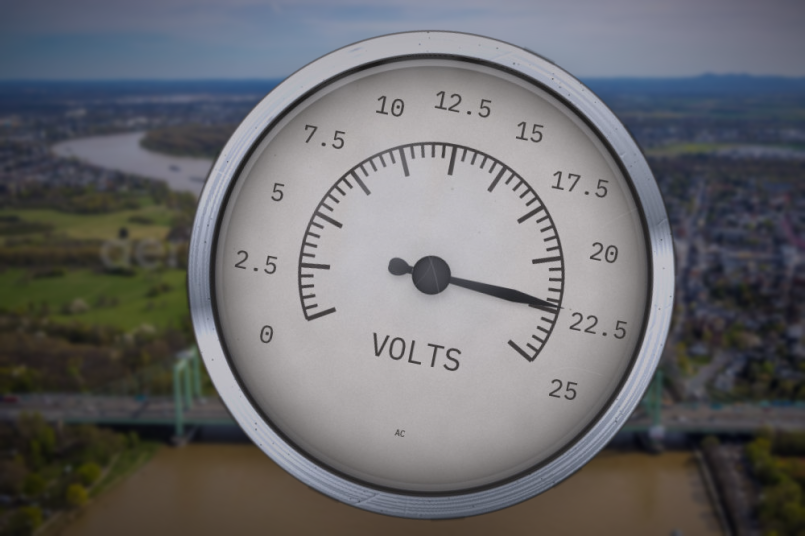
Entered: 22.25,V
